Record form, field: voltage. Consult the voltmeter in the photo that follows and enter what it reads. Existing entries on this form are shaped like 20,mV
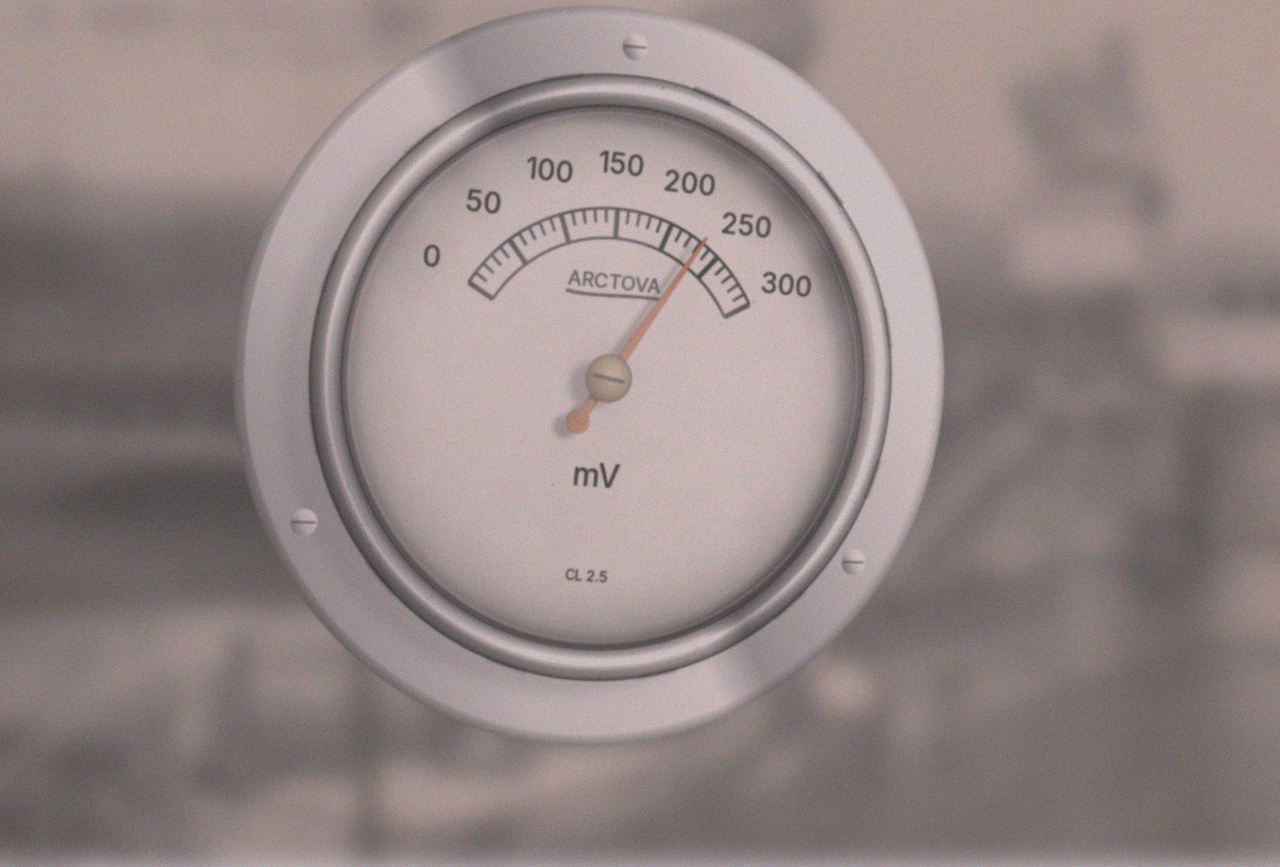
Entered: 230,mV
